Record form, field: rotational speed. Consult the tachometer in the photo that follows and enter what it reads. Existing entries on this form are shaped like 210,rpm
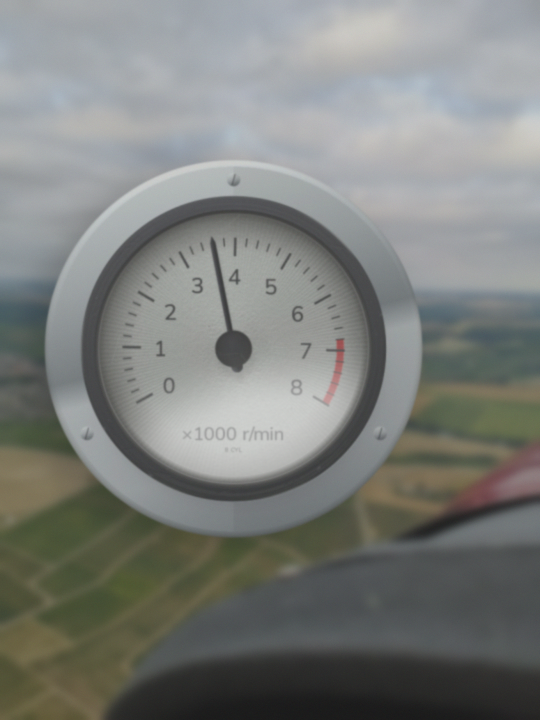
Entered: 3600,rpm
